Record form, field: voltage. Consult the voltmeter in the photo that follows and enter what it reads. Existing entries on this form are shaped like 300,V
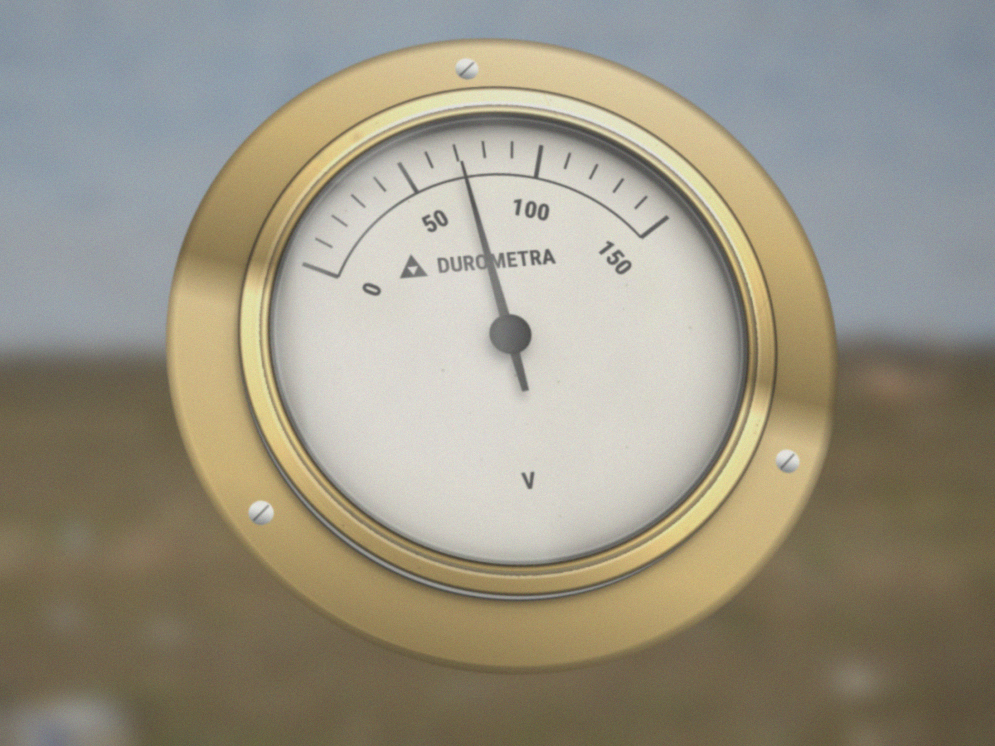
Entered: 70,V
